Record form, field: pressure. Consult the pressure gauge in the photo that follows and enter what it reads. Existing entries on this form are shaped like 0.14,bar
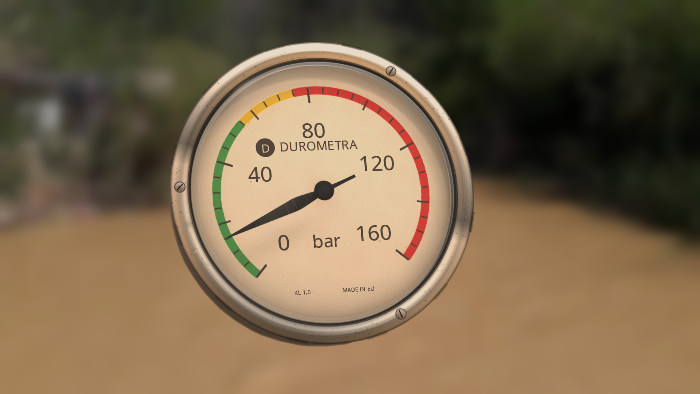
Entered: 15,bar
